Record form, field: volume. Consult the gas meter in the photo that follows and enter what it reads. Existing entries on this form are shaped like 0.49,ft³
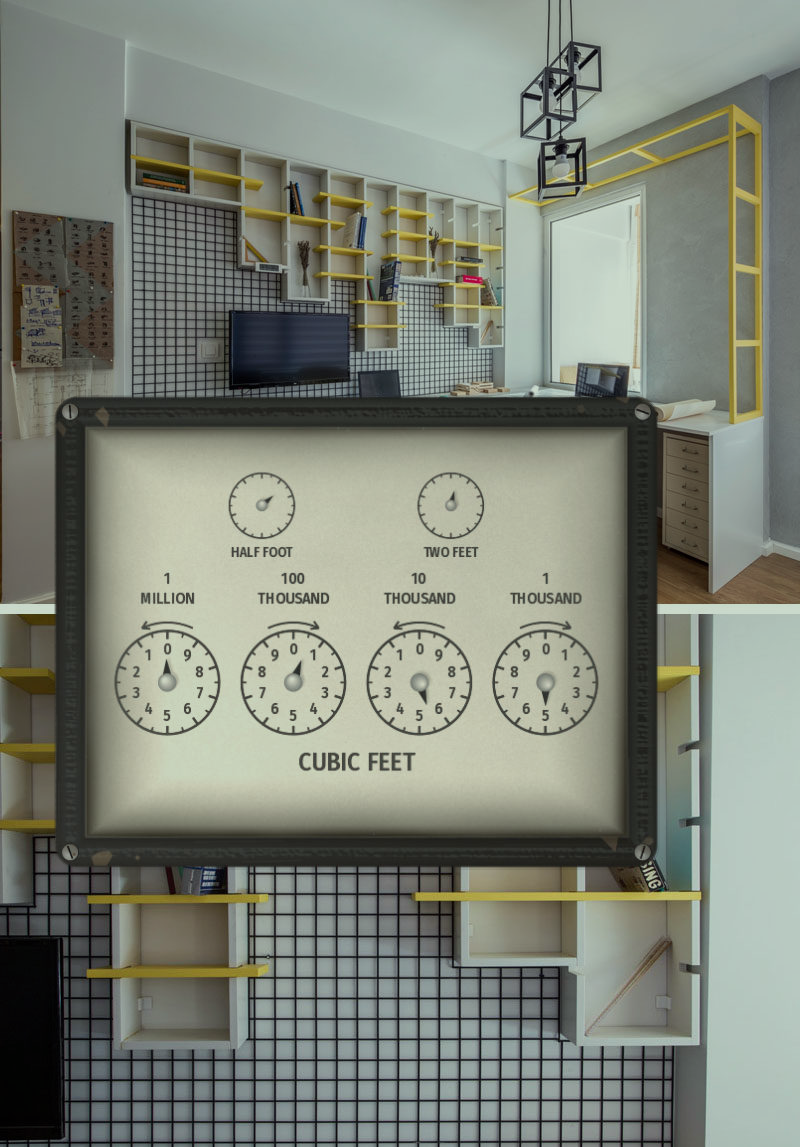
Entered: 5500,ft³
